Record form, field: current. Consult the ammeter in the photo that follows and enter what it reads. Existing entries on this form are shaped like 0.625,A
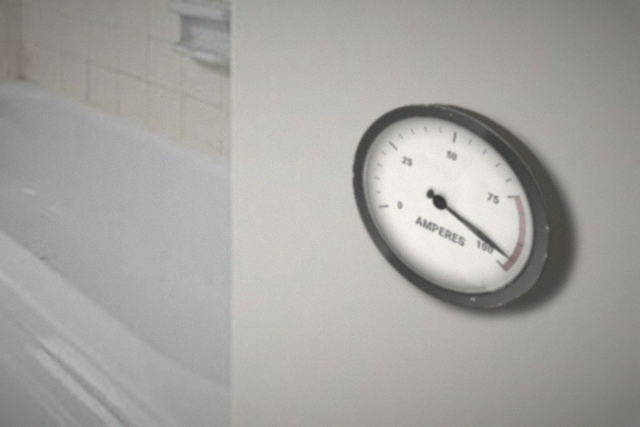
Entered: 95,A
